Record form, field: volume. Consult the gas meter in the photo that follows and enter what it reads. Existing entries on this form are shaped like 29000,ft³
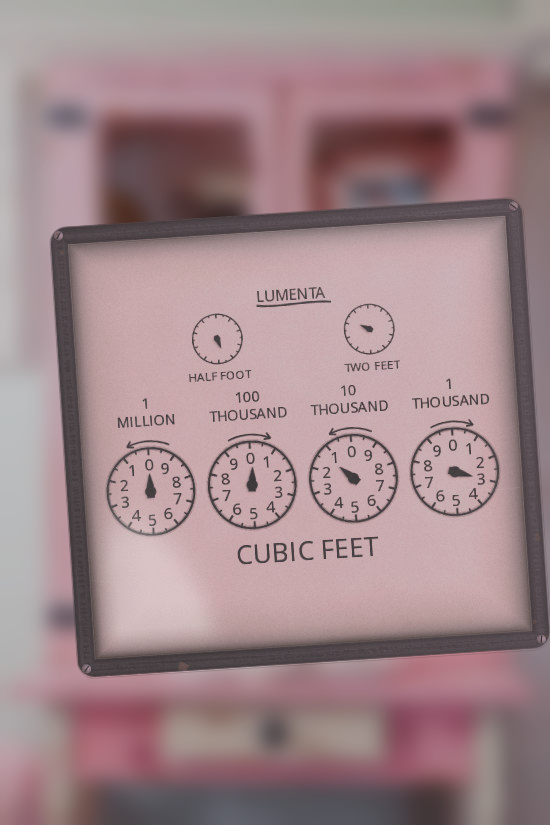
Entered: 1300,ft³
